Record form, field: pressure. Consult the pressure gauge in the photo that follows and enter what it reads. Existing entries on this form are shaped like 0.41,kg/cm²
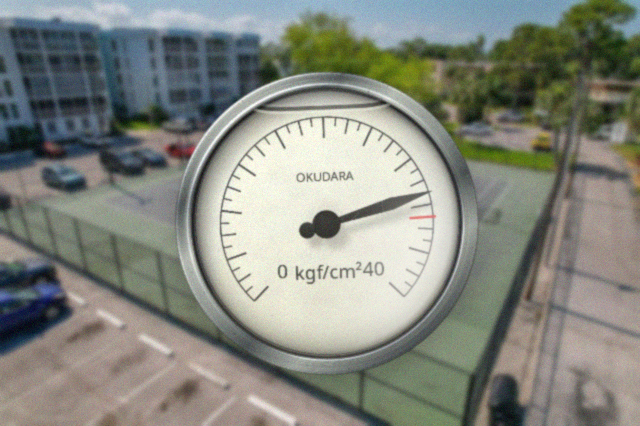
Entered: 31,kg/cm²
